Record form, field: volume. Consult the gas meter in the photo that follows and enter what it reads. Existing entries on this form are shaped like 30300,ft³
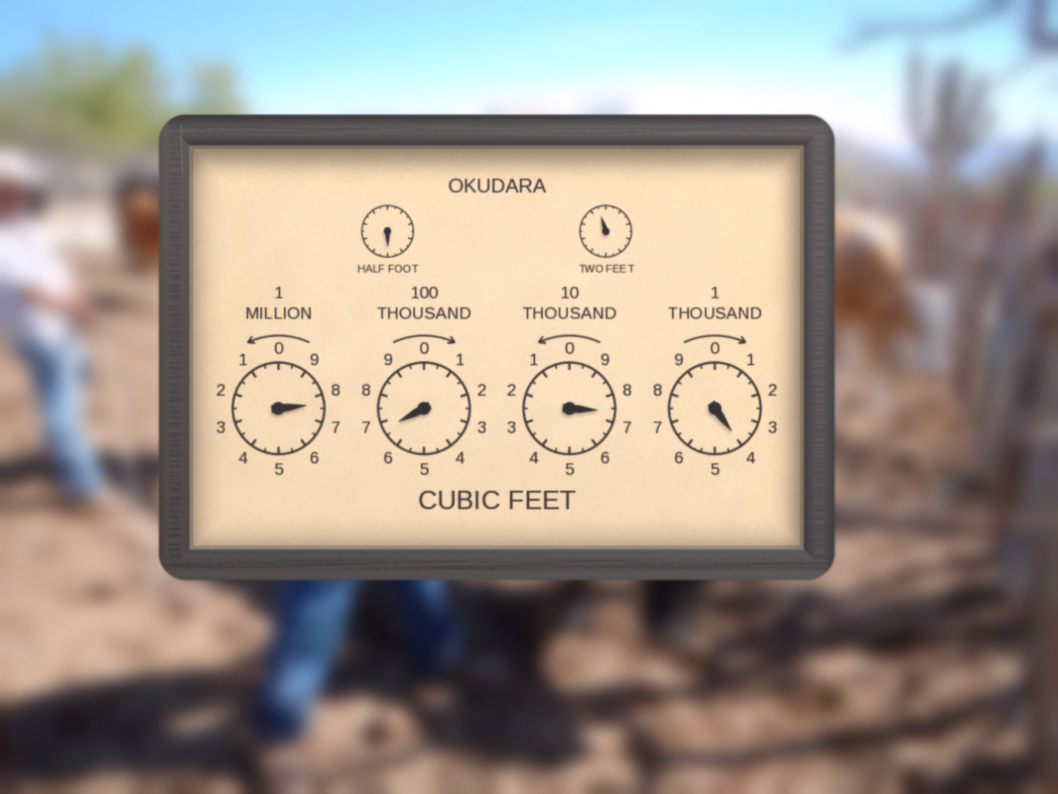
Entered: 767400,ft³
